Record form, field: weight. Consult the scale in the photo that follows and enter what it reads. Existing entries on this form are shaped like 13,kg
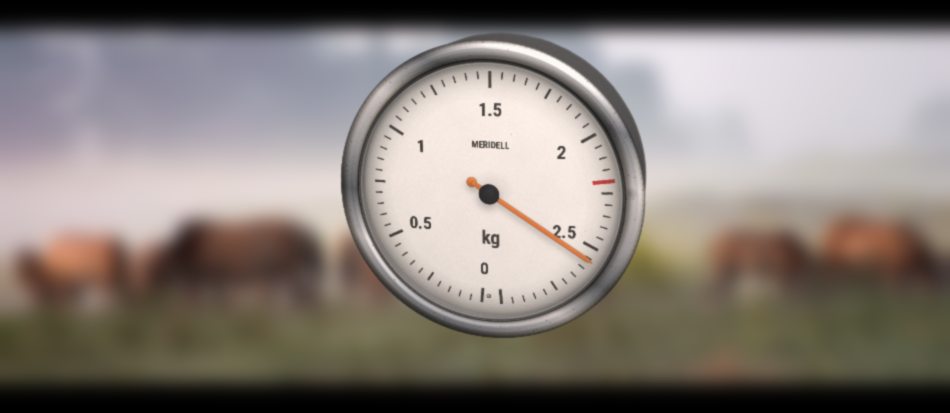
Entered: 2.55,kg
